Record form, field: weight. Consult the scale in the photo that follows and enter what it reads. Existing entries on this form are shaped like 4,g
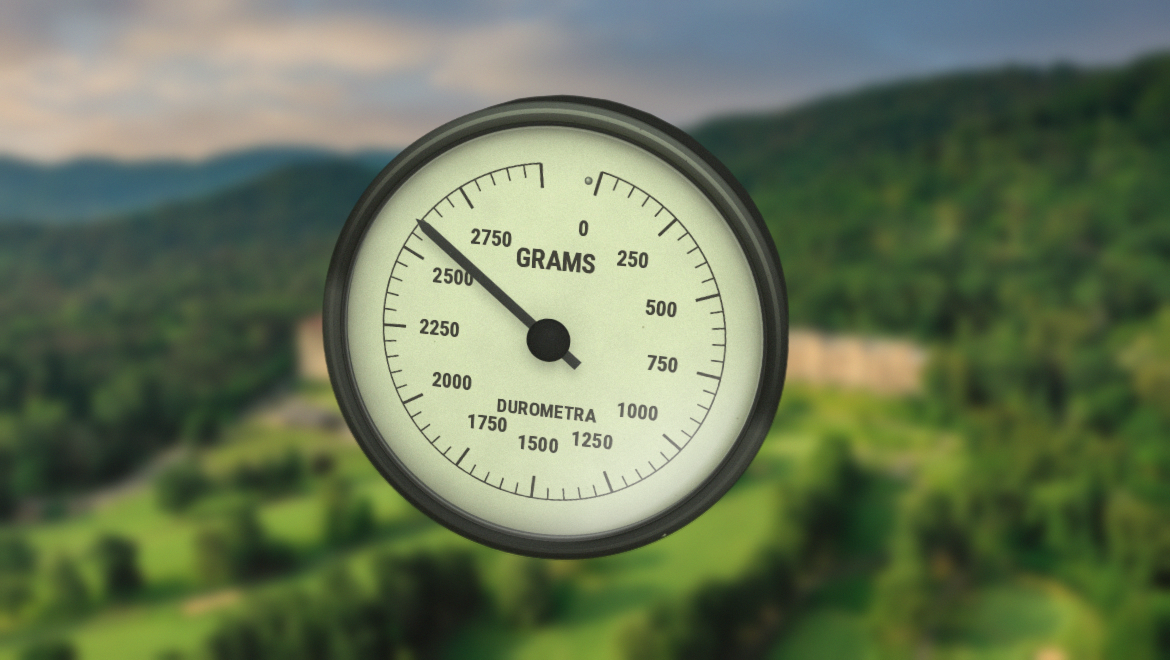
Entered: 2600,g
